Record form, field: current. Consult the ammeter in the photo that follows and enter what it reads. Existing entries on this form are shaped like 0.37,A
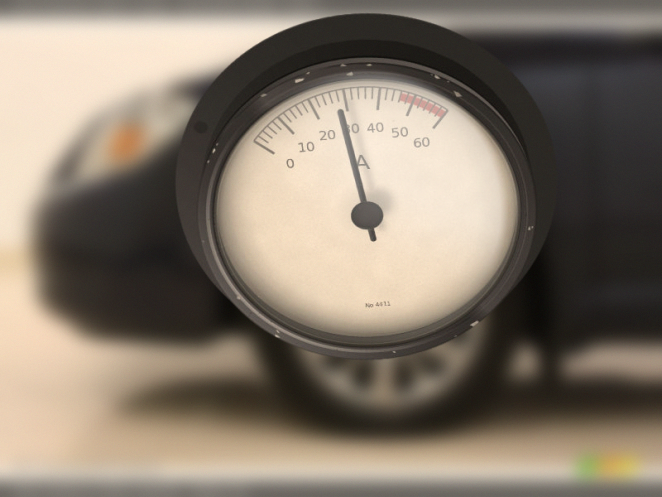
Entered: 28,A
